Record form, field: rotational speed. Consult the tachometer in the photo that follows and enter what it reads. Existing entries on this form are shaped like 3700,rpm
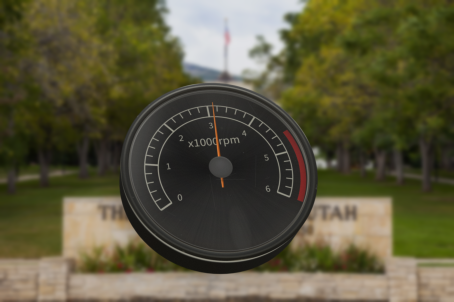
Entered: 3100,rpm
